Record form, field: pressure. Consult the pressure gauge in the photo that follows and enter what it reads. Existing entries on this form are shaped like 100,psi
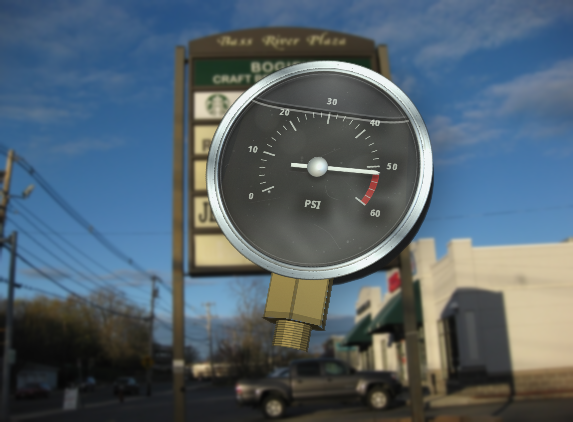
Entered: 52,psi
